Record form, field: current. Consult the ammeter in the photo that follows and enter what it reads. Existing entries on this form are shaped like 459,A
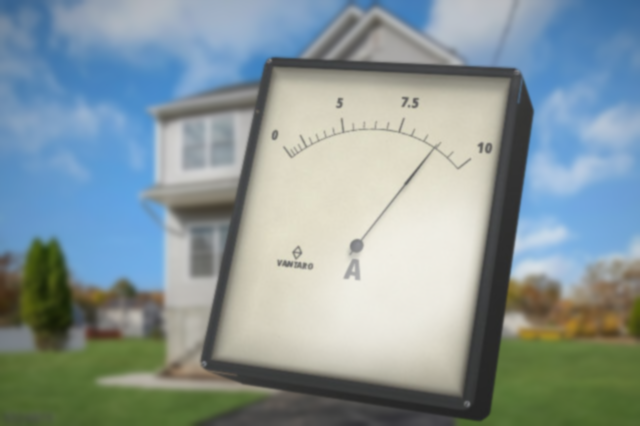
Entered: 9,A
